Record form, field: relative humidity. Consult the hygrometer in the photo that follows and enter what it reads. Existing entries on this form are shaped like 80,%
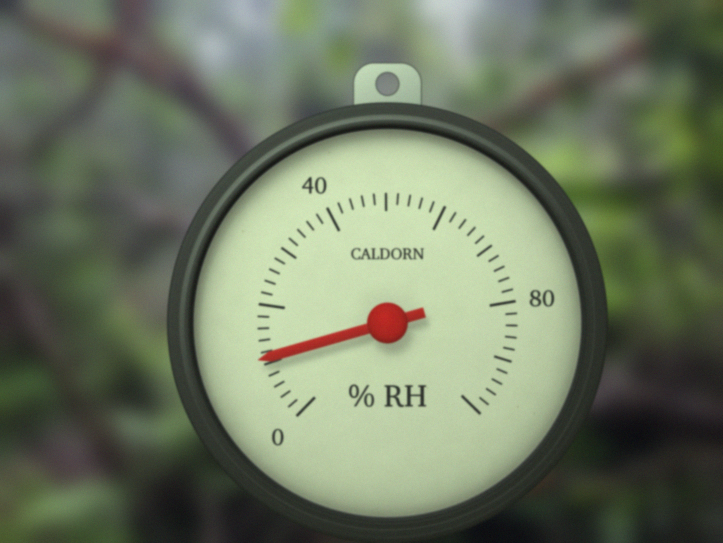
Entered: 11,%
